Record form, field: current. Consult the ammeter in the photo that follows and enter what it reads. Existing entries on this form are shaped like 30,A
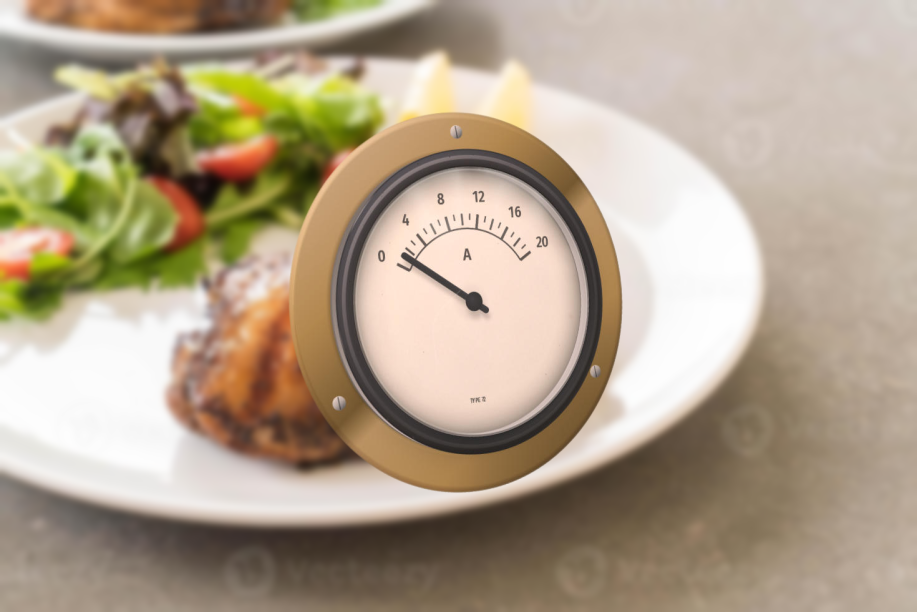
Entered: 1,A
